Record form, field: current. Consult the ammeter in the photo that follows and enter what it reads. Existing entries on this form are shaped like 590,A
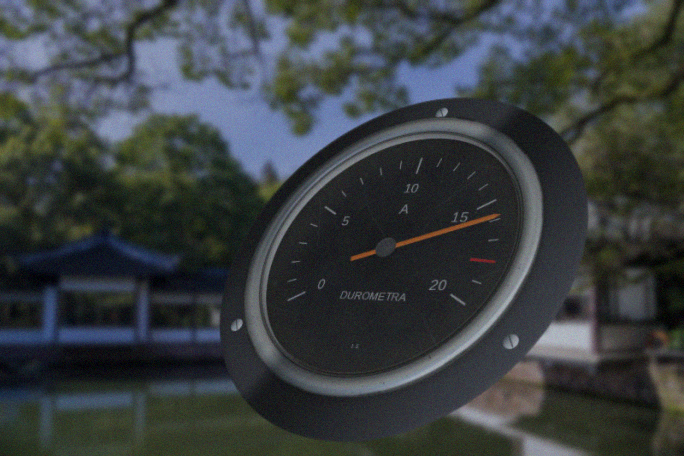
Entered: 16,A
